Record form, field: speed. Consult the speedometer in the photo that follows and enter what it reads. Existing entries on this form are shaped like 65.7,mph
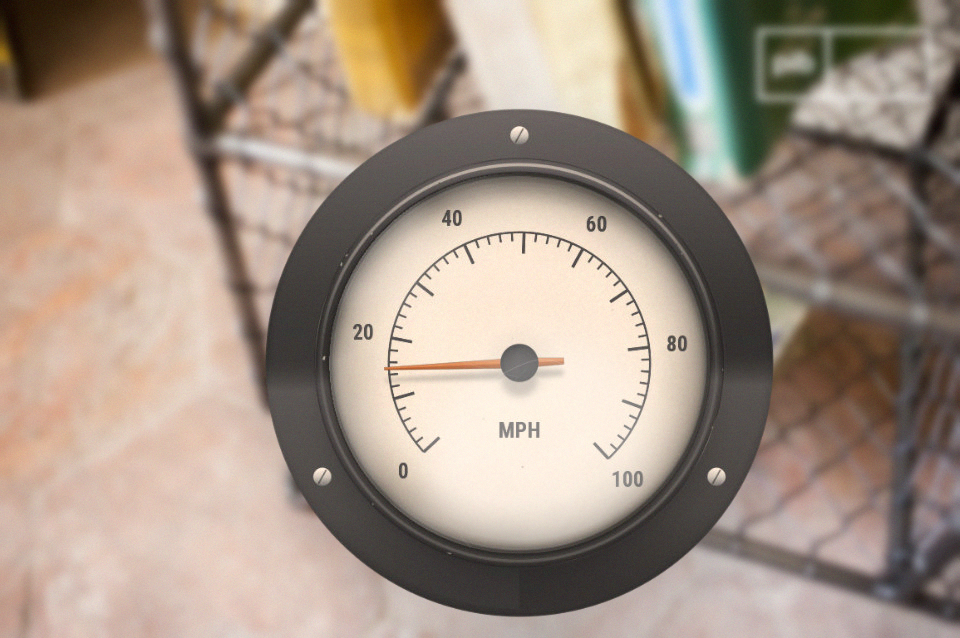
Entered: 15,mph
